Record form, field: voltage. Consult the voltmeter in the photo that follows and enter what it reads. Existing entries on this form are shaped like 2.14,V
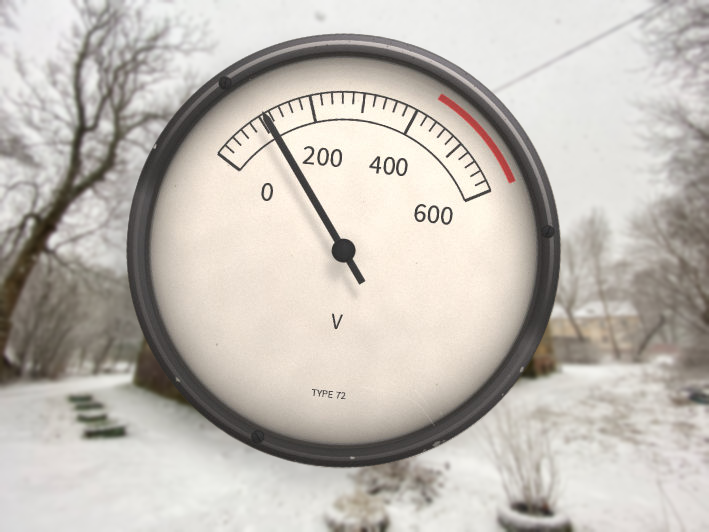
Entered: 110,V
